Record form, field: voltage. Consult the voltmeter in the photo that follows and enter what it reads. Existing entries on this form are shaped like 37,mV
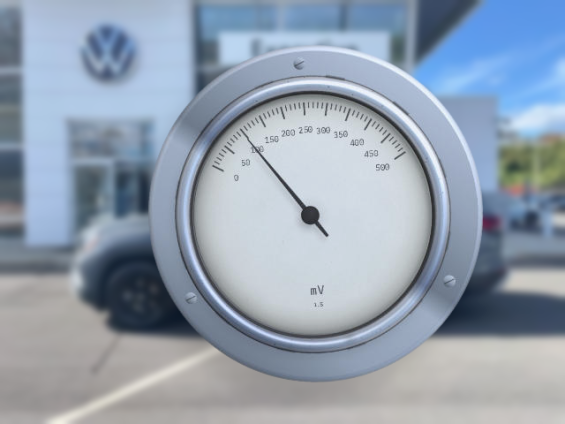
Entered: 100,mV
